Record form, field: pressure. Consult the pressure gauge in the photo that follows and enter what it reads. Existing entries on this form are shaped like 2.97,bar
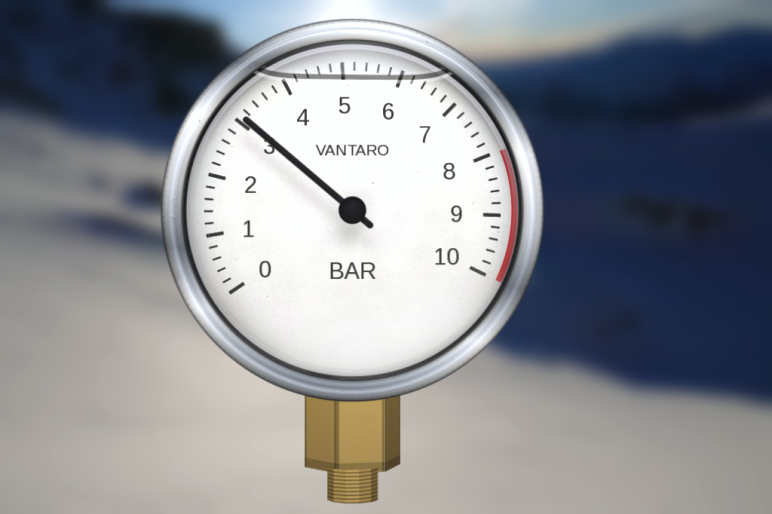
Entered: 3.1,bar
